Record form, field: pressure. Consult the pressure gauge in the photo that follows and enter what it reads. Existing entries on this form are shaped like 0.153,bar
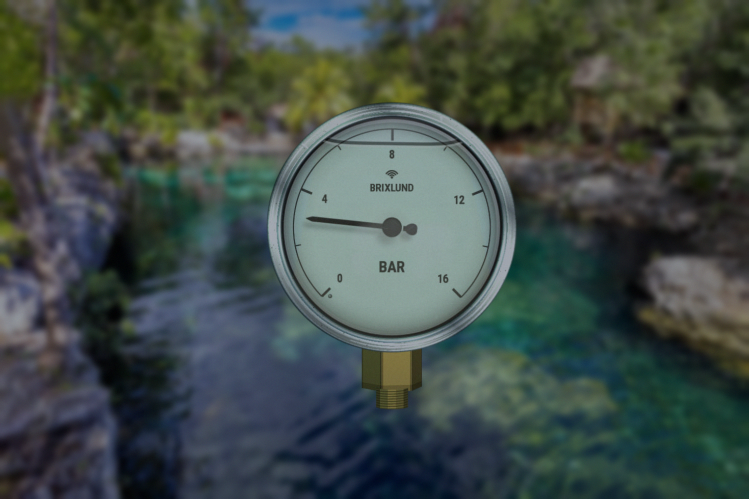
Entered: 3,bar
